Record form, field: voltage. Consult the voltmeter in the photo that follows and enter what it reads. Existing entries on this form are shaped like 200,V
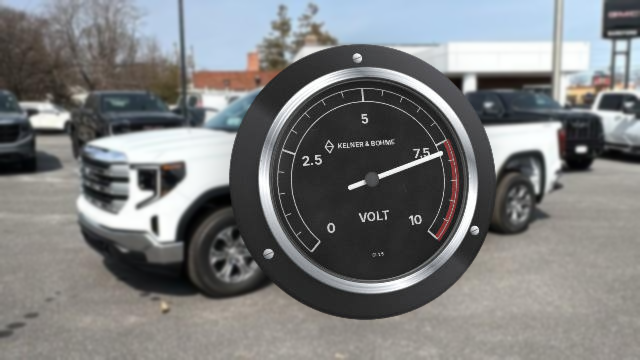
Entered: 7.75,V
